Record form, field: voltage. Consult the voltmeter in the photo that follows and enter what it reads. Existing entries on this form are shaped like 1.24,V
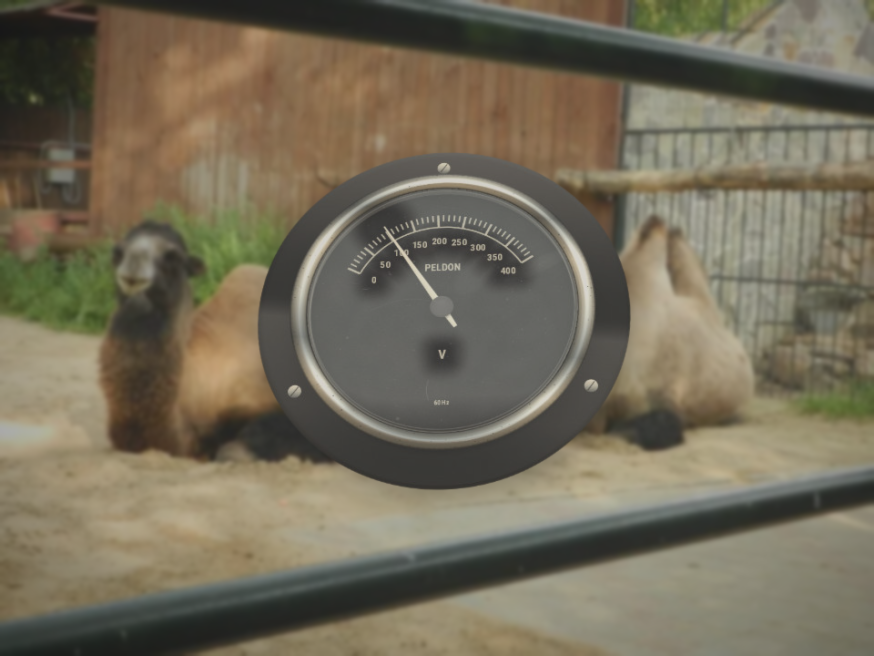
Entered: 100,V
